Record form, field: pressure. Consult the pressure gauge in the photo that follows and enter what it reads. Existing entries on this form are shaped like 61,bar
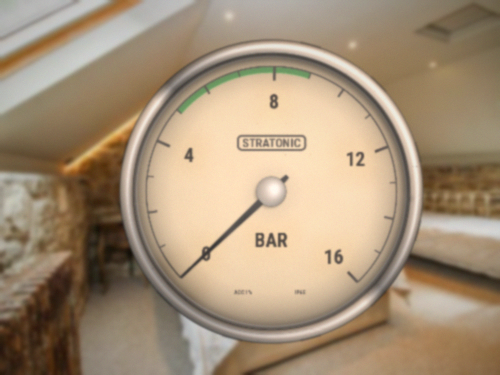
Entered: 0,bar
